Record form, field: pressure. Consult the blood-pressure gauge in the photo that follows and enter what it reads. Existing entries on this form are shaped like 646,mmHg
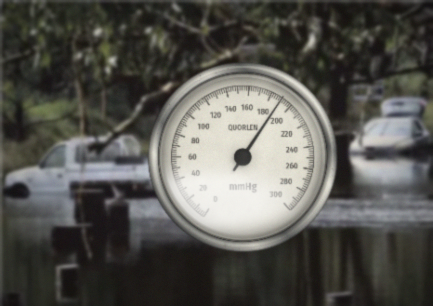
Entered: 190,mmHg
